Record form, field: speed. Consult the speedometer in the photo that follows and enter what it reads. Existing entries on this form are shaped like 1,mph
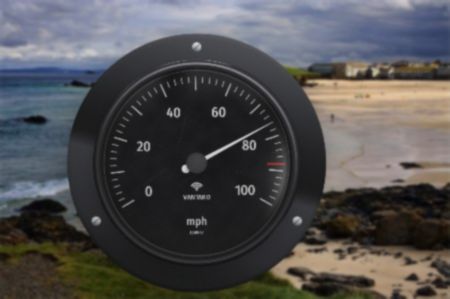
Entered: 76,mph
